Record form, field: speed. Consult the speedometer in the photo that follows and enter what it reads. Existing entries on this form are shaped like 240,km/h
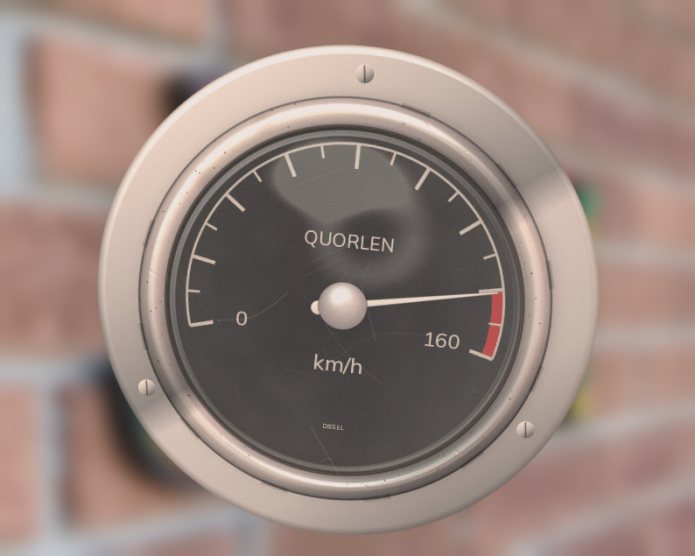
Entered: 140,km/h
